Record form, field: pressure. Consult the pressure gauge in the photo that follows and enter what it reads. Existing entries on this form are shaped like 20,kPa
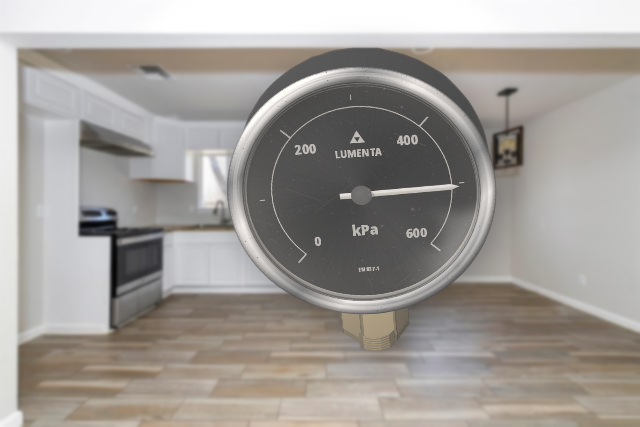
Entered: 500,kPa
